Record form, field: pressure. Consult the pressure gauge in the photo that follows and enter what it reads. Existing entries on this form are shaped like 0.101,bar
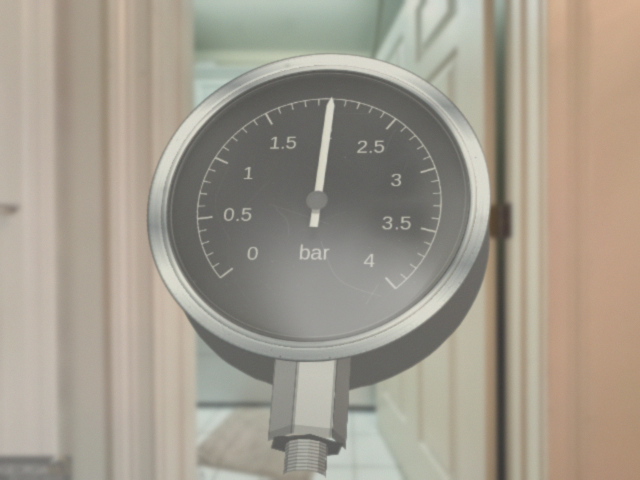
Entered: 2,bar
